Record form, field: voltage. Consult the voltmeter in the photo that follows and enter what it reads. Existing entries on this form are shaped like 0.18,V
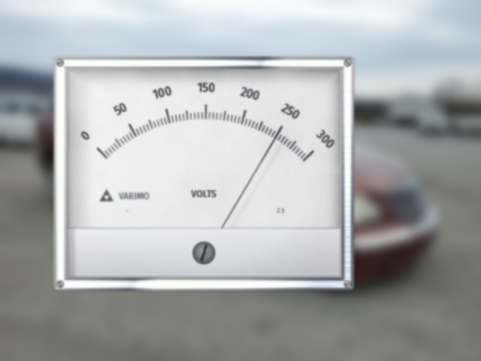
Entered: 250,V
